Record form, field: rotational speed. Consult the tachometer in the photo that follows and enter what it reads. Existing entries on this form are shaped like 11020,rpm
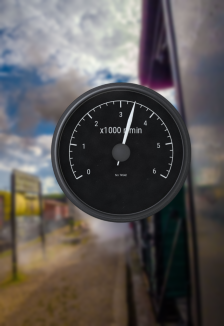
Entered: 3400,rpm
